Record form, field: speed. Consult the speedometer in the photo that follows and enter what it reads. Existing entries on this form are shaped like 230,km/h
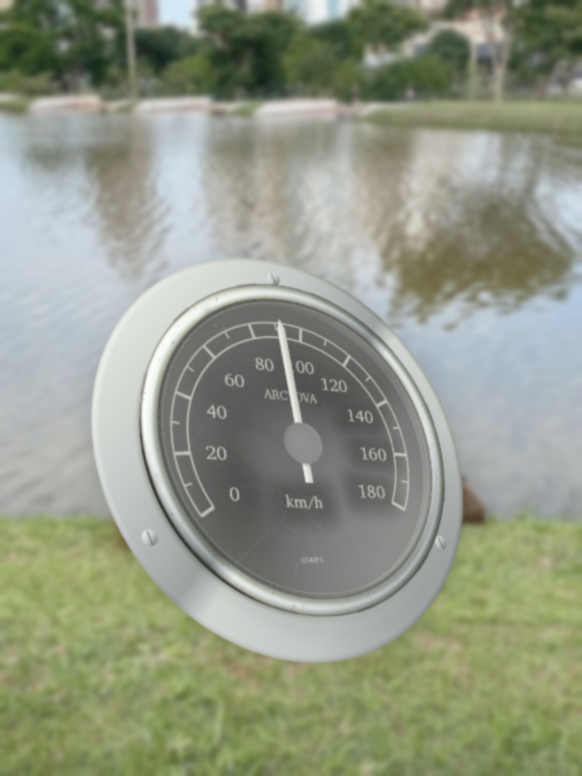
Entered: 90,km/h
